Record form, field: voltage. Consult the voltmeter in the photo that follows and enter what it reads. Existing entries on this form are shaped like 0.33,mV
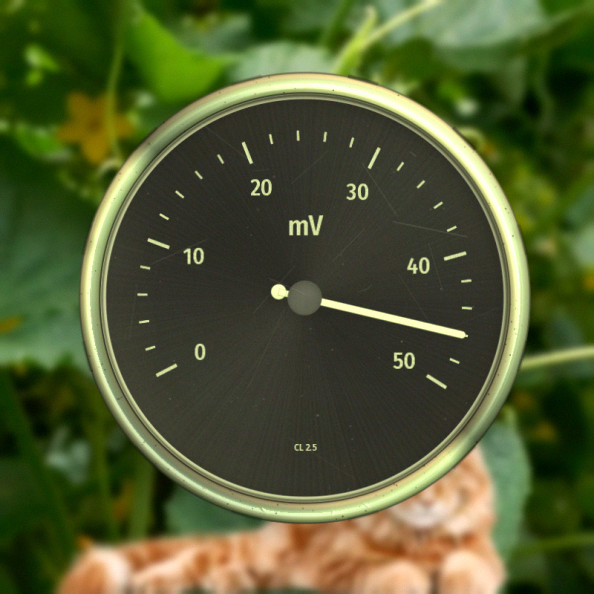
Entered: 46,mV
